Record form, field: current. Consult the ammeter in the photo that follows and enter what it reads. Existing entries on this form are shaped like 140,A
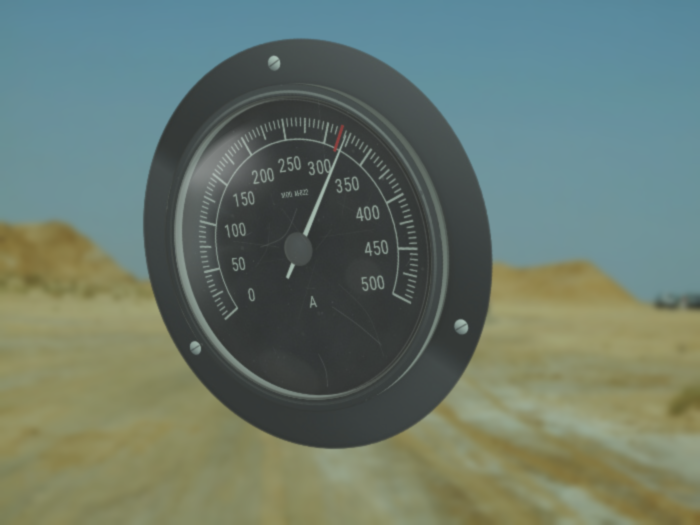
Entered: 325,A
